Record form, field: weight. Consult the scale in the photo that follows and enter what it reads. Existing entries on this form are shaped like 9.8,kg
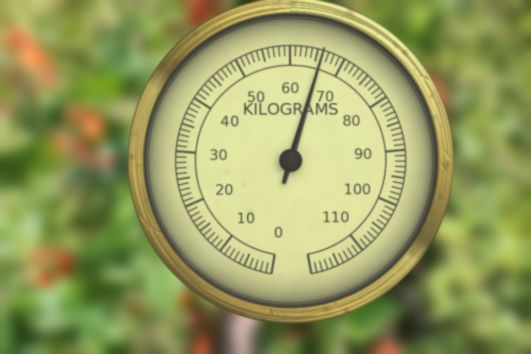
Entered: 66,kg
